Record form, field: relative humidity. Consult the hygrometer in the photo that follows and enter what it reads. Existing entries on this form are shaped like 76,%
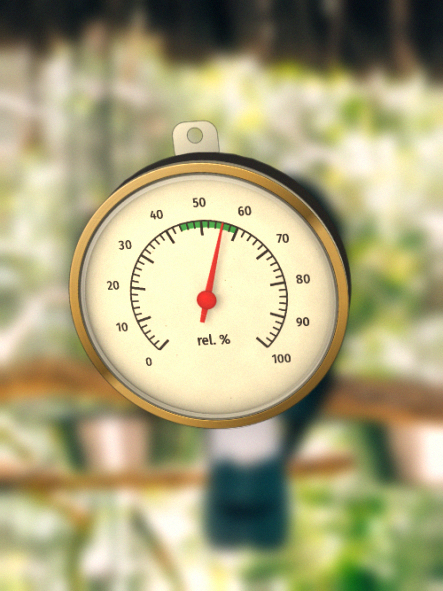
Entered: 56,%
